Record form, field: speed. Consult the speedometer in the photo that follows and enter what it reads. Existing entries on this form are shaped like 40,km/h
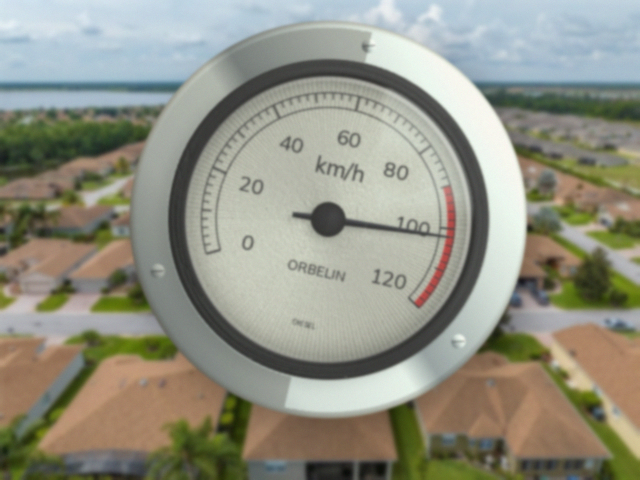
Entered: 102,km/h
